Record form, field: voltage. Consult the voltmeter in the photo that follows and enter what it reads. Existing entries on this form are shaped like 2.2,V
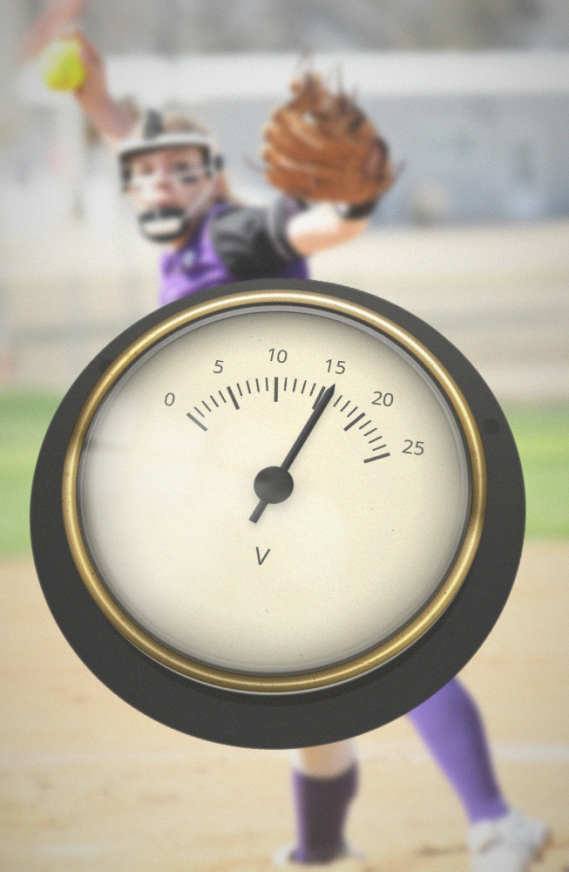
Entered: 16,V
